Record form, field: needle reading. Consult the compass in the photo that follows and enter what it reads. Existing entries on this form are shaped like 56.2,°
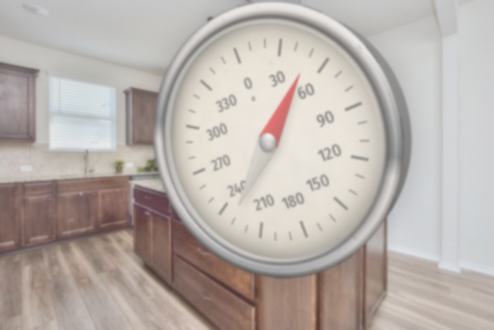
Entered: 50,°
